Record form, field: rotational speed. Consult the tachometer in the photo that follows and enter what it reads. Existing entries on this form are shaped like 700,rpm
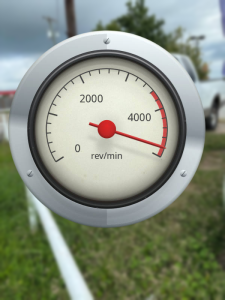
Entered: 4800,rpm
